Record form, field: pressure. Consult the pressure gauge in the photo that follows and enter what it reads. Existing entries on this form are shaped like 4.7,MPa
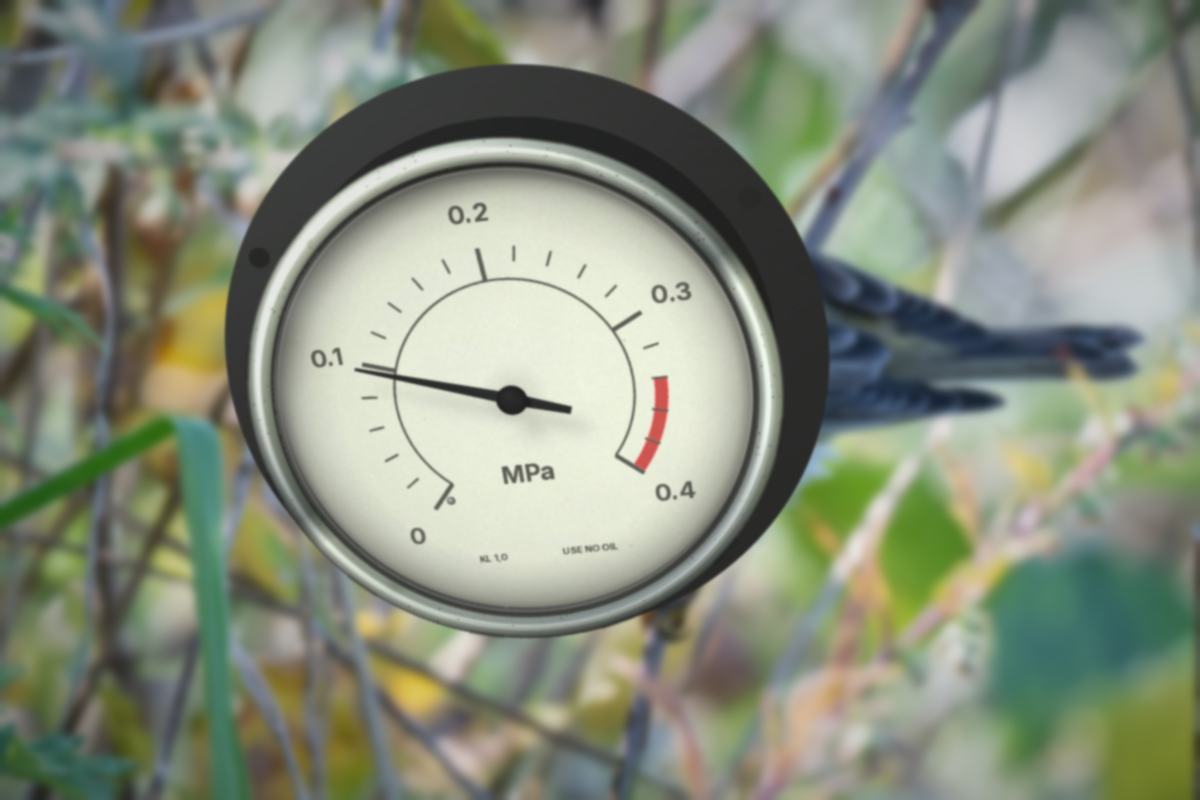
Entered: 0.1,MPa
